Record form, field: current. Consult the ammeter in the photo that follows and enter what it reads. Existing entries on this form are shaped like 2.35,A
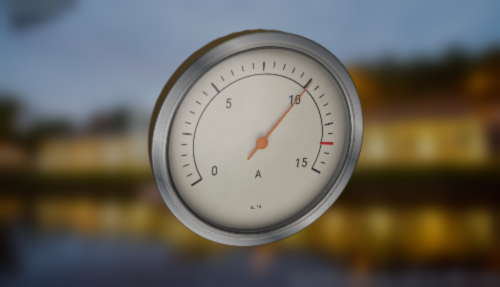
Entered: 10,A
